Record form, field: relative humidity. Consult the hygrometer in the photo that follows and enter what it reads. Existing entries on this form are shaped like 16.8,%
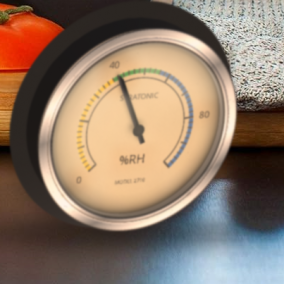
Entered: 40,%
